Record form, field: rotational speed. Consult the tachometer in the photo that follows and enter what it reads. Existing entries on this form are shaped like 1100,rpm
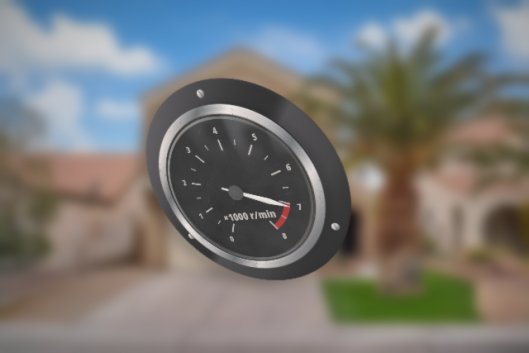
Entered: 7000,rpm
